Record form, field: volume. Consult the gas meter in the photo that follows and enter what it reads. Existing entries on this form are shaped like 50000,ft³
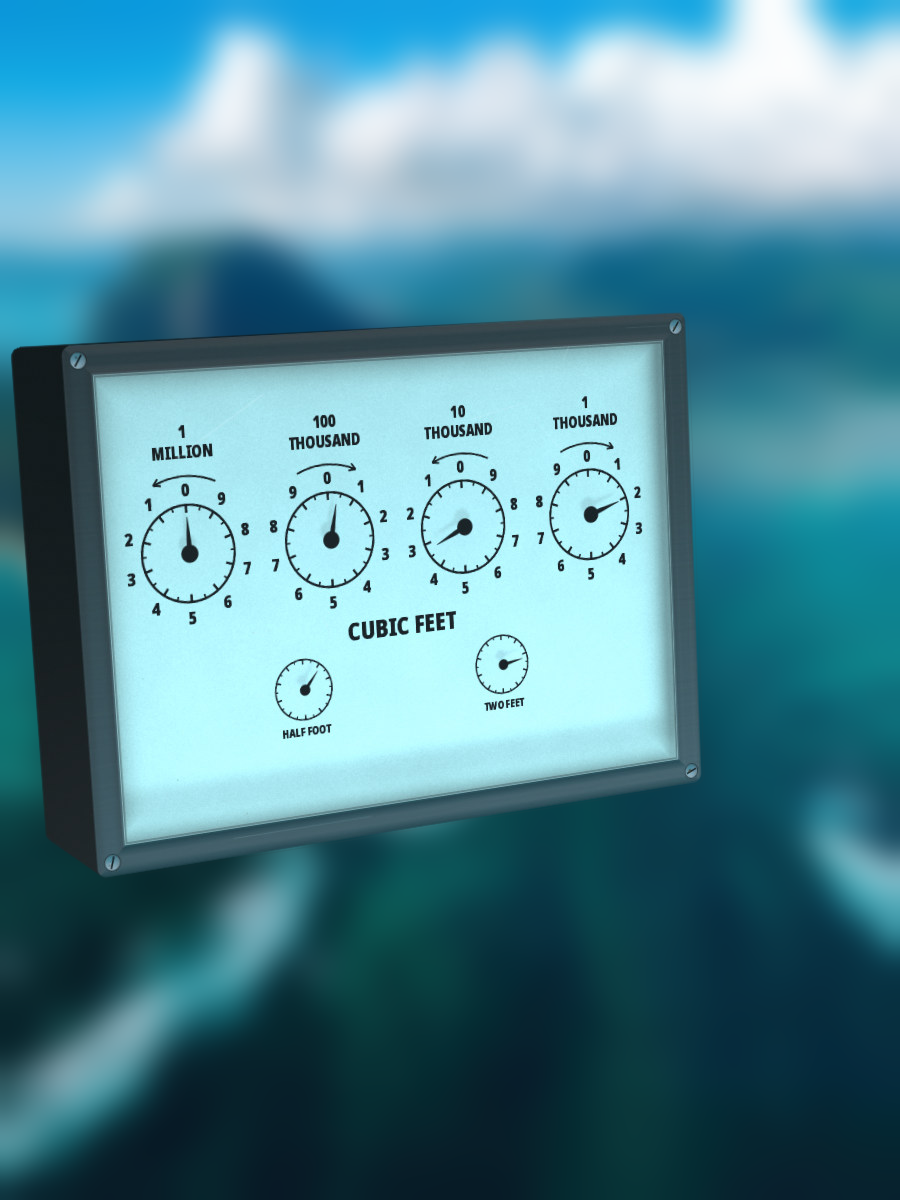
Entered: 3200,ft³
